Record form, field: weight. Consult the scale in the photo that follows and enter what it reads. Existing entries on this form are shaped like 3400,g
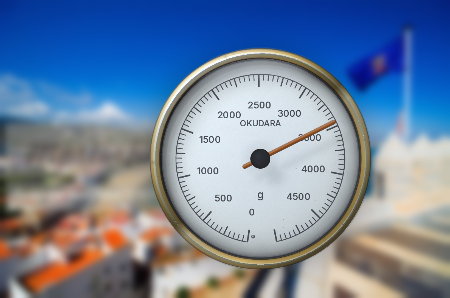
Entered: 3450,g
